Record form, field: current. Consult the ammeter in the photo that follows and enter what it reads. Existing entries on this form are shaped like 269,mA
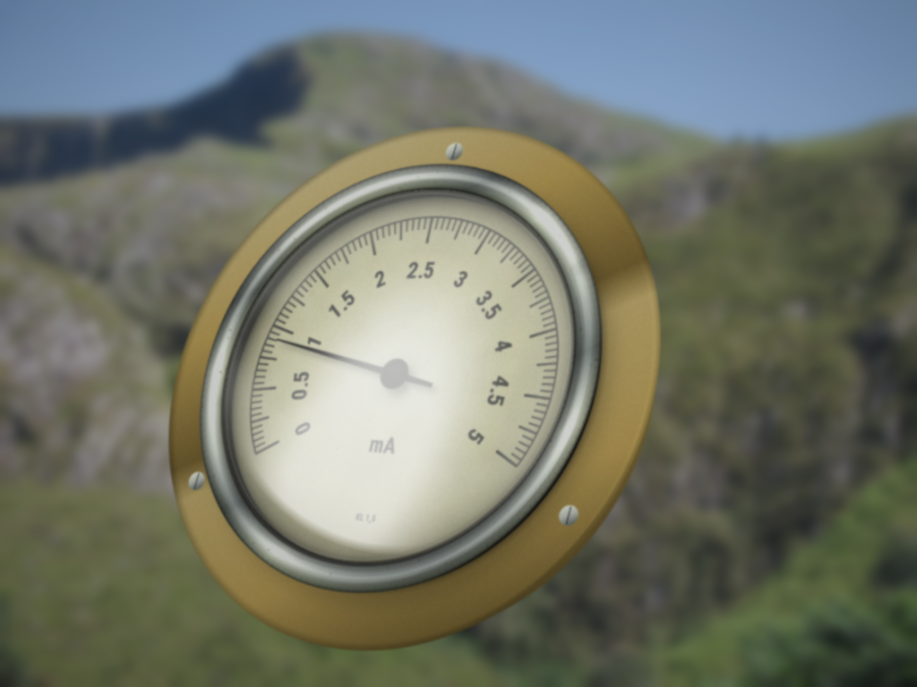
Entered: 0.9,mA
